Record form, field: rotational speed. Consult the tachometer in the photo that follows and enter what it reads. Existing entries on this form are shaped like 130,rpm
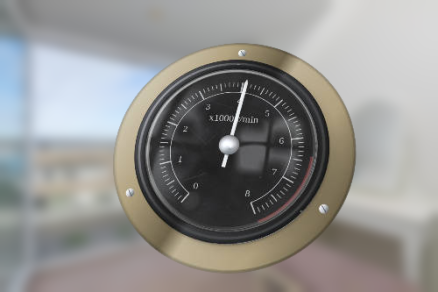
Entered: 4100,rpm
